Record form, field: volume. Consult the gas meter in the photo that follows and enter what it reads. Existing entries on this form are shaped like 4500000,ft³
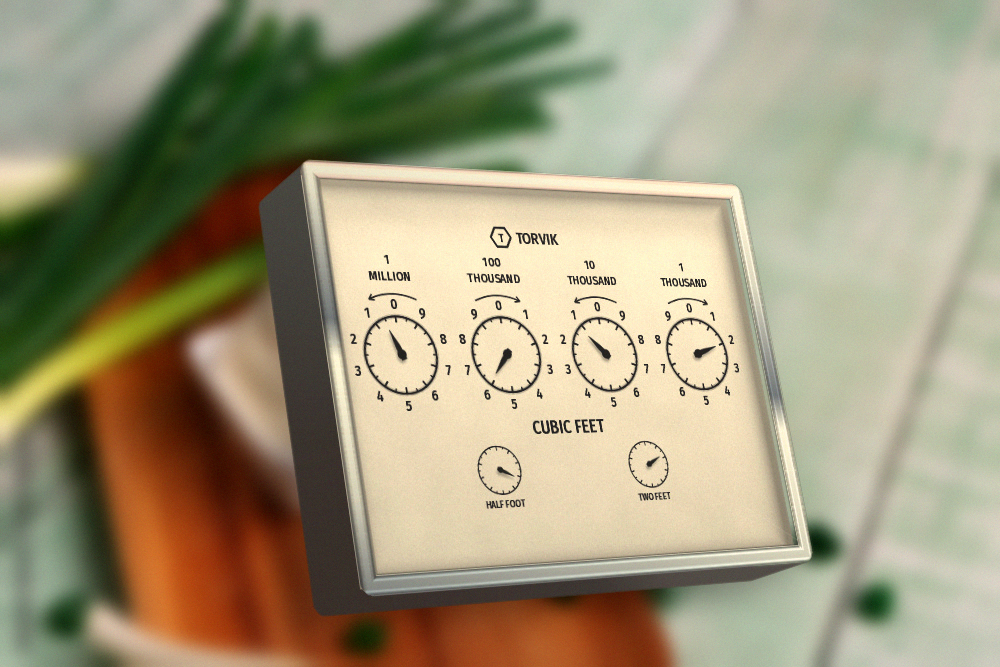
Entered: 61200,ft³
